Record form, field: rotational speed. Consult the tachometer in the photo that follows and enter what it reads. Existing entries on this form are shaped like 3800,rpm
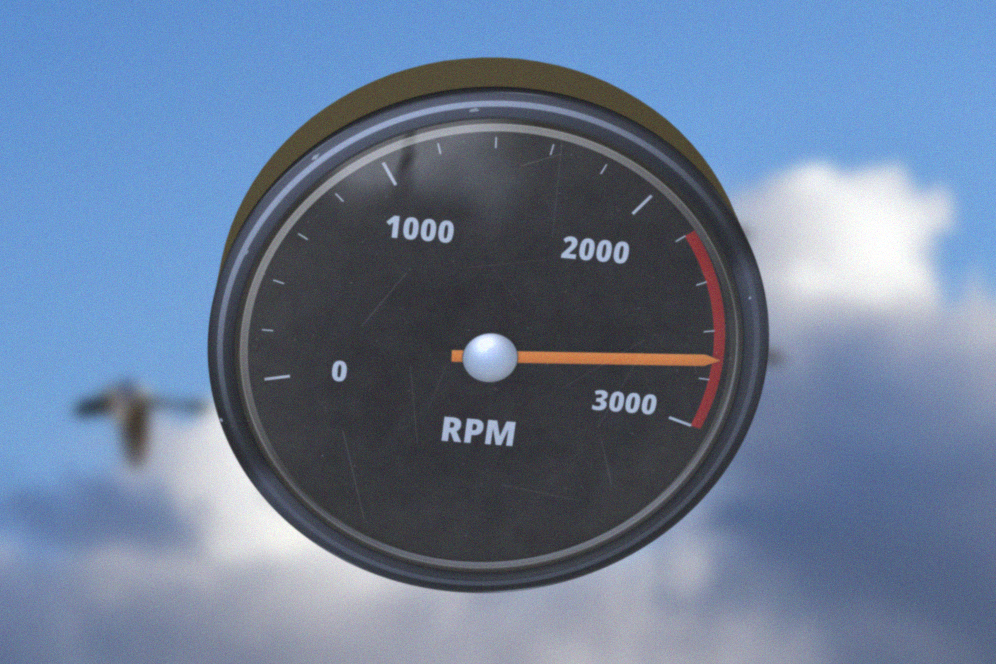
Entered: 2700,rpm
